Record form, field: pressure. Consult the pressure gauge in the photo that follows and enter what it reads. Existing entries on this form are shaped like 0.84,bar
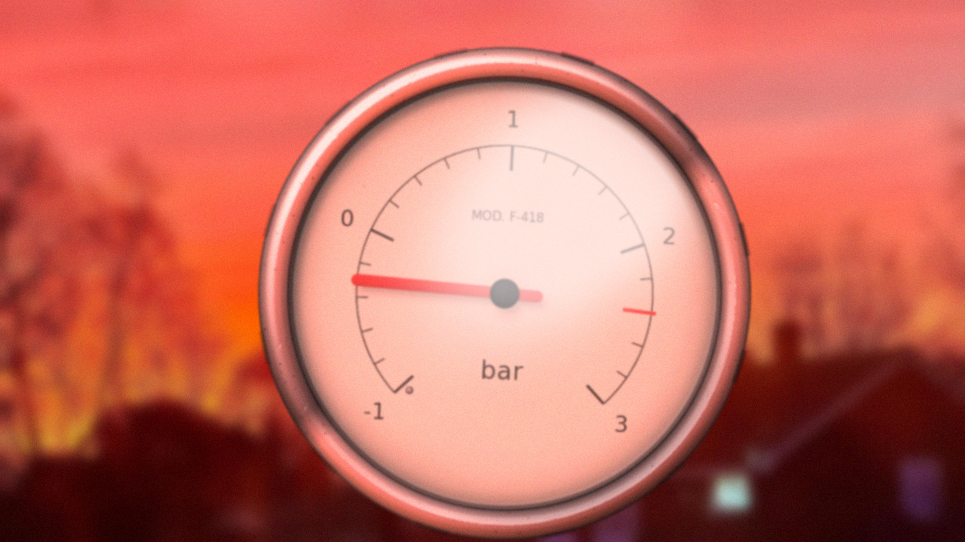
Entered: -0.3,bar
